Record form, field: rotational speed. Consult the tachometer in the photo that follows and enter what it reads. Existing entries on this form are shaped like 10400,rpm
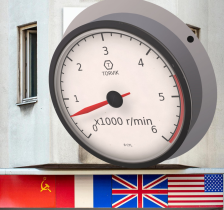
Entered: 600,rpm
